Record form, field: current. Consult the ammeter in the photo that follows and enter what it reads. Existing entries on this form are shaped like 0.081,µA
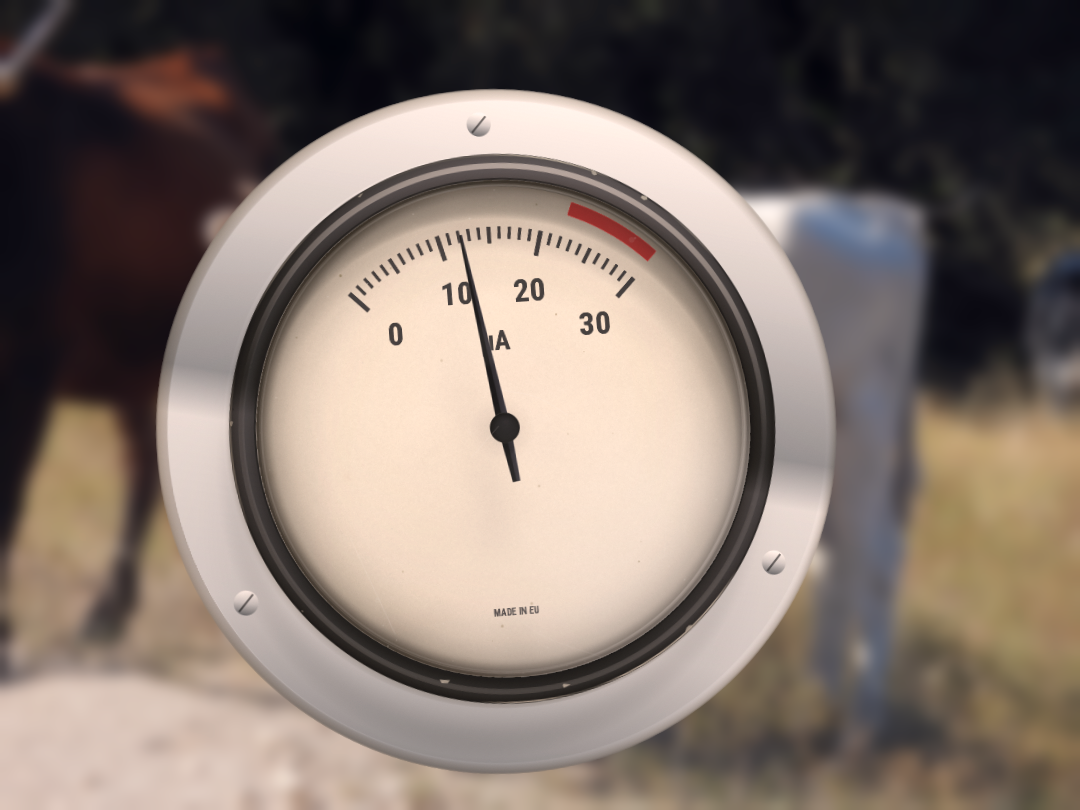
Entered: 12,µA
